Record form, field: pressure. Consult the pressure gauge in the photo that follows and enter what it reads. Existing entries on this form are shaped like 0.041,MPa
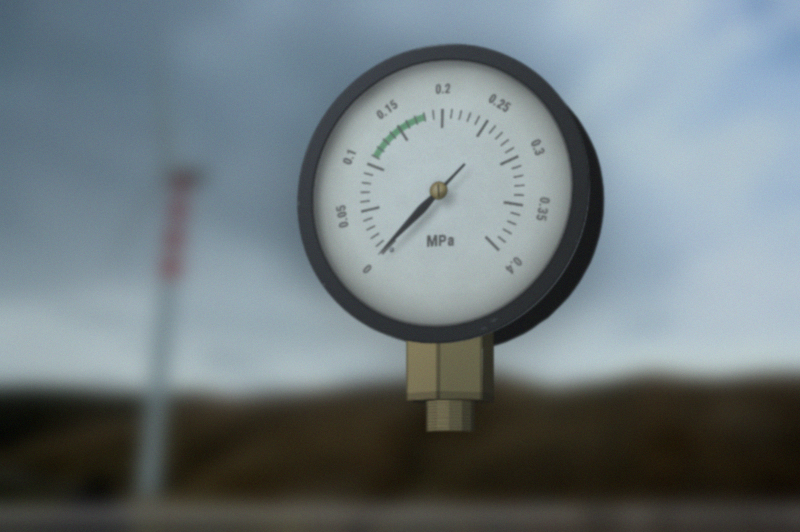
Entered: 0,MPa
